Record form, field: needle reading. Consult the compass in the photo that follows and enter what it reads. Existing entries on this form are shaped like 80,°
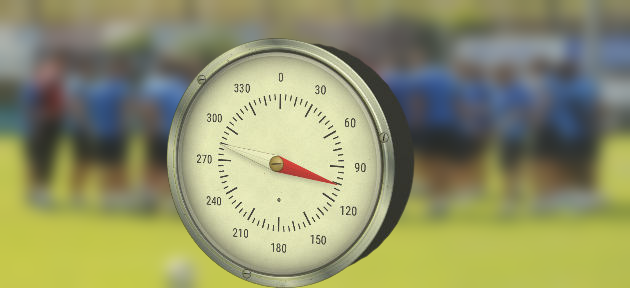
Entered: 105,°
